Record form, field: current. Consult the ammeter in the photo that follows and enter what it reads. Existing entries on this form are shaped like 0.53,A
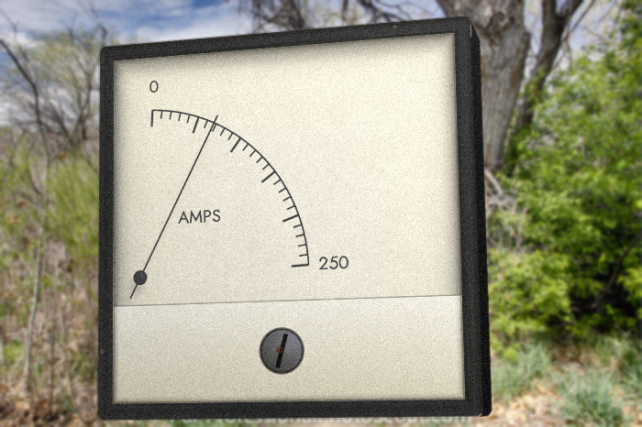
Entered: 70,A
